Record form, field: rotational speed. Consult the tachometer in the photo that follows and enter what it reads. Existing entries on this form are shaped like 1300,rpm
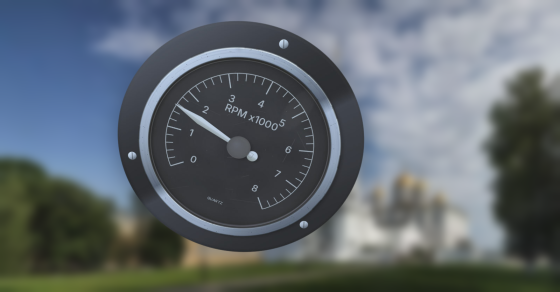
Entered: 1600,rpm
